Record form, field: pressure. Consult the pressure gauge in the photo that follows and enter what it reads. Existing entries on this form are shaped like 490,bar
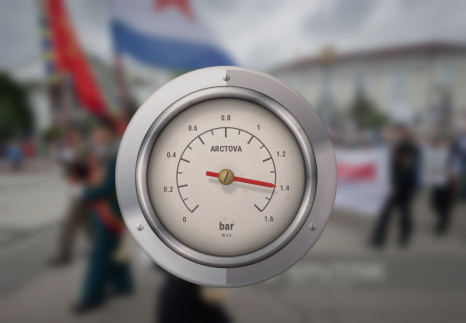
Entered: 1.4,bar
